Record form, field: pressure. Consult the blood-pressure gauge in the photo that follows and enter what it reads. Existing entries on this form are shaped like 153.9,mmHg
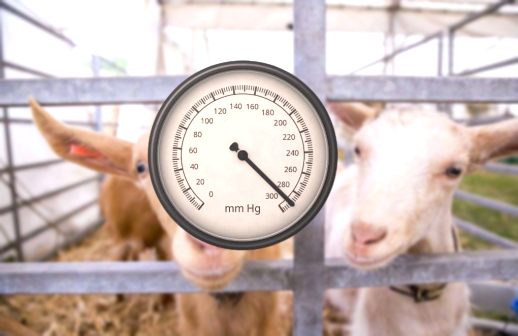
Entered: 290,mmHg
